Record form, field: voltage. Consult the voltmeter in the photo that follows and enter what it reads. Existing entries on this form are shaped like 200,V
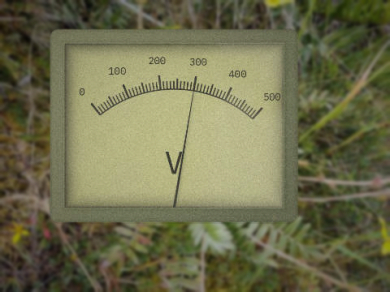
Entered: 300,V
